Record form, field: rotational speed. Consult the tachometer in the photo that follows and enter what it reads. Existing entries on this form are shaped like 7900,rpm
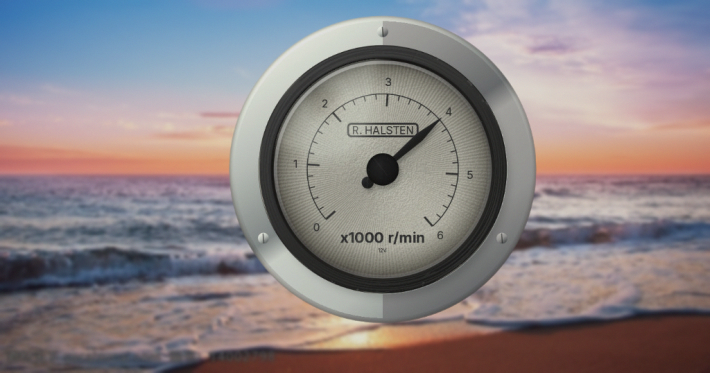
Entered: 4000,rpm
